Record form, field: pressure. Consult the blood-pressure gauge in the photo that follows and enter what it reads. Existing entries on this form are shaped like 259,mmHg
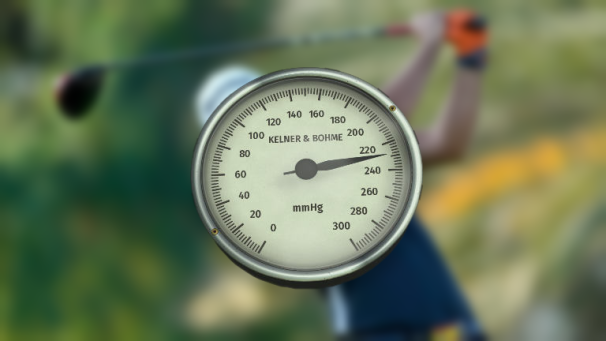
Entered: 230,mmHg
